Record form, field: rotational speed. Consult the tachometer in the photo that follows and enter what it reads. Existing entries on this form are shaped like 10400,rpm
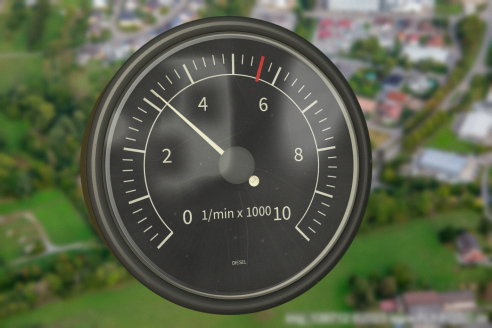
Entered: 3200,rpm
